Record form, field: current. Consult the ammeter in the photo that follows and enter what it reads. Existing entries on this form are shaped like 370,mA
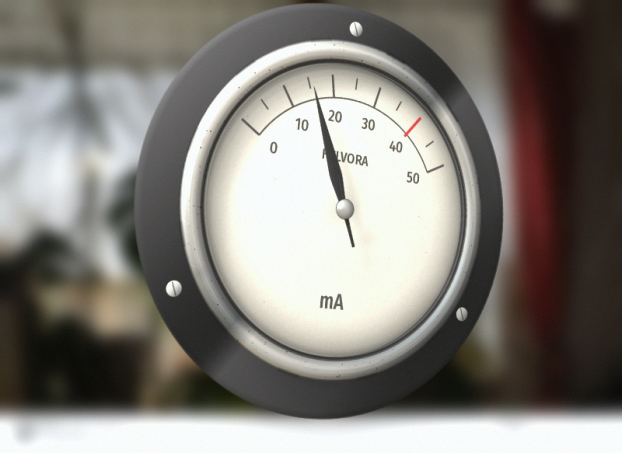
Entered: 15,mA
